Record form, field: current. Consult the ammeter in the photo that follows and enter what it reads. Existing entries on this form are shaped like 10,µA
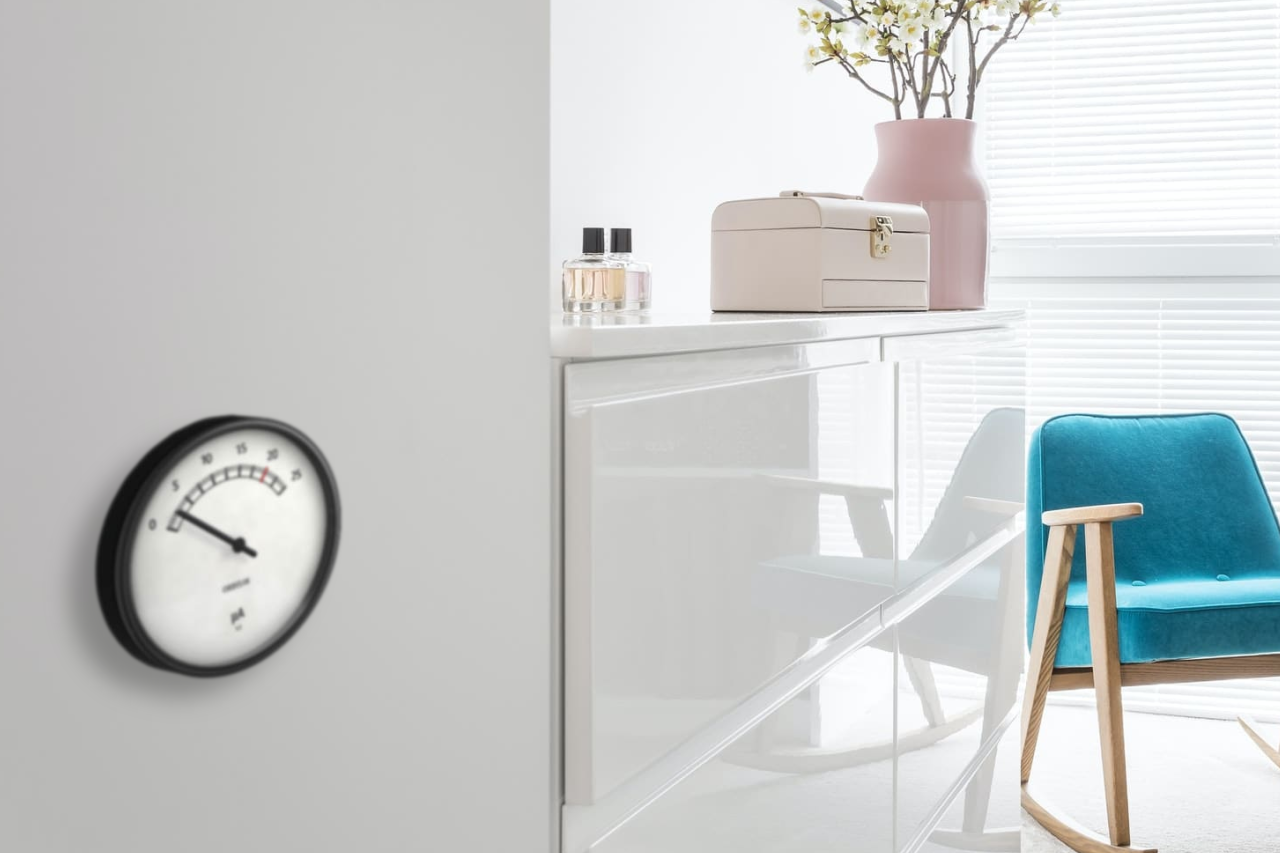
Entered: 2.5,µA
